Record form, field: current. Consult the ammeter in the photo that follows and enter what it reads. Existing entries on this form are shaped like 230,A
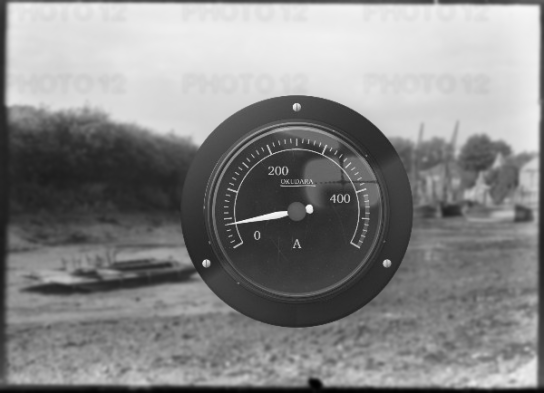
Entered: 40,A
